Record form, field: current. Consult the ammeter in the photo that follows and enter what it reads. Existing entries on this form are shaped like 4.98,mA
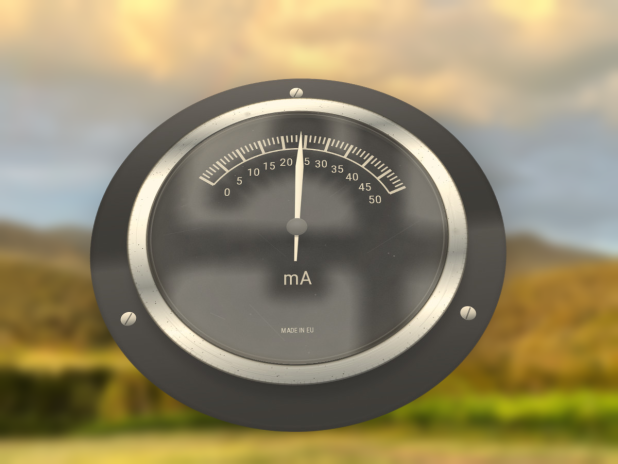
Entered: 24,mA
